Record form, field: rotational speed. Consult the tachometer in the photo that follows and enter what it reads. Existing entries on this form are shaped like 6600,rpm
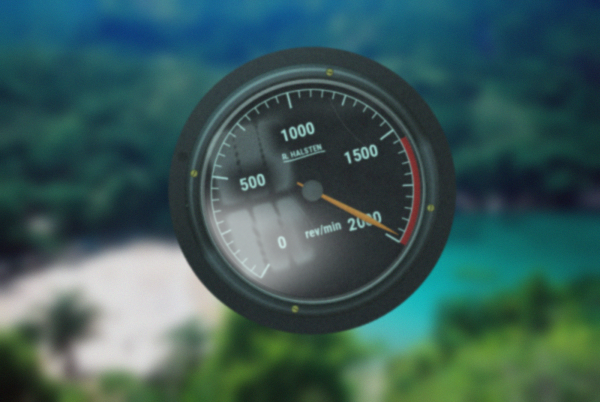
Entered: 1975,rpm
